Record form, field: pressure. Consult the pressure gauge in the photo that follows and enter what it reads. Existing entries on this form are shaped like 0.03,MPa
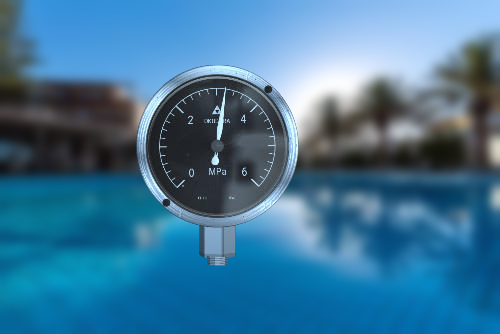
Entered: 3.2,MPa
